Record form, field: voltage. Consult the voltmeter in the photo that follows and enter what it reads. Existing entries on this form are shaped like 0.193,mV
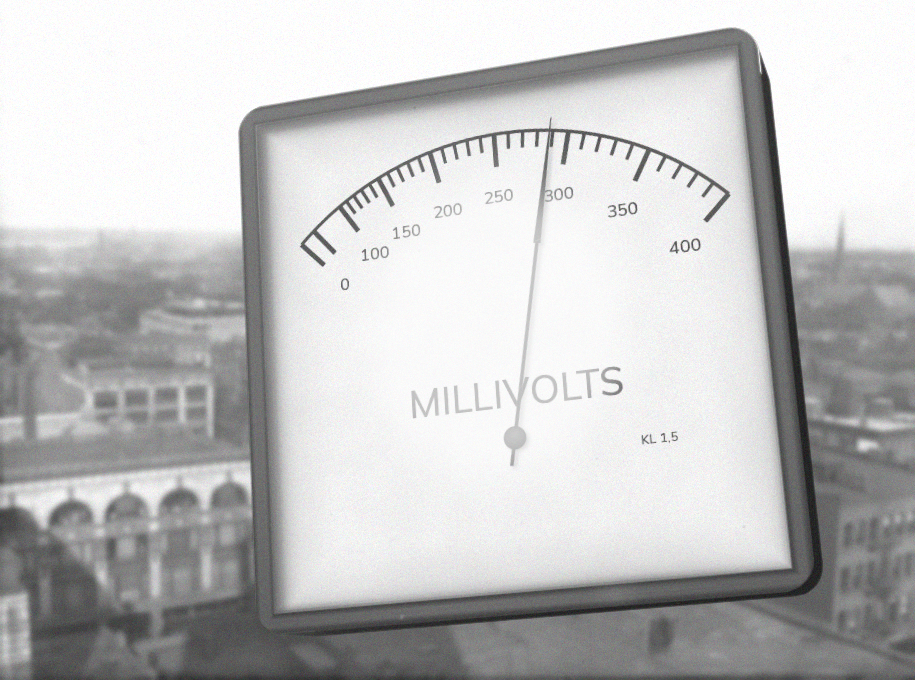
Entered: 290,mV
